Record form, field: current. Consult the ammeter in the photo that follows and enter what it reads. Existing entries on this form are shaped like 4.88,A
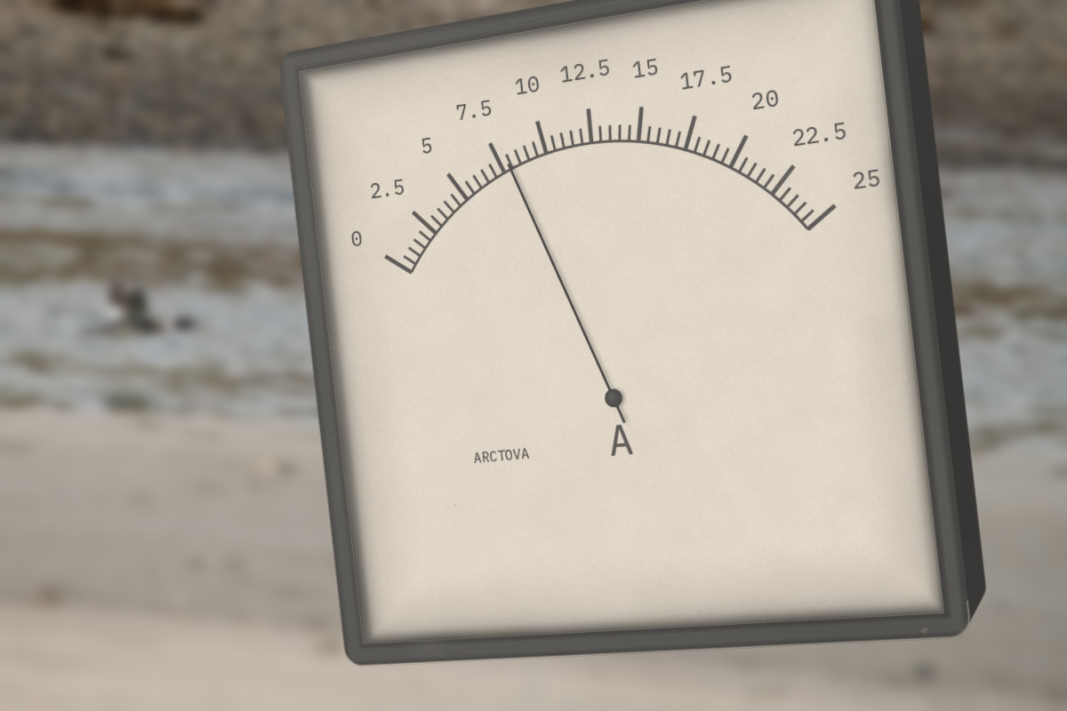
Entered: 8,A
